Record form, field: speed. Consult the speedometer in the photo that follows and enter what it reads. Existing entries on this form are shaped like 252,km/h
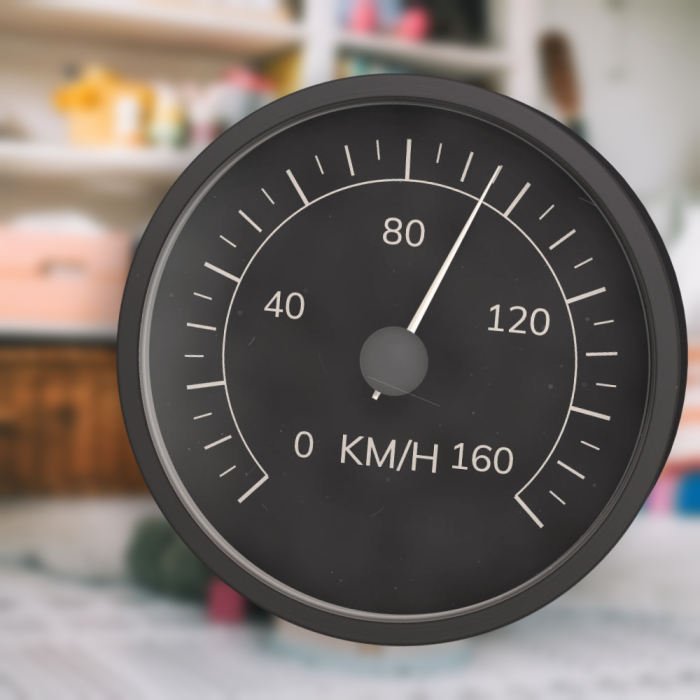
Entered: 95,km/h
